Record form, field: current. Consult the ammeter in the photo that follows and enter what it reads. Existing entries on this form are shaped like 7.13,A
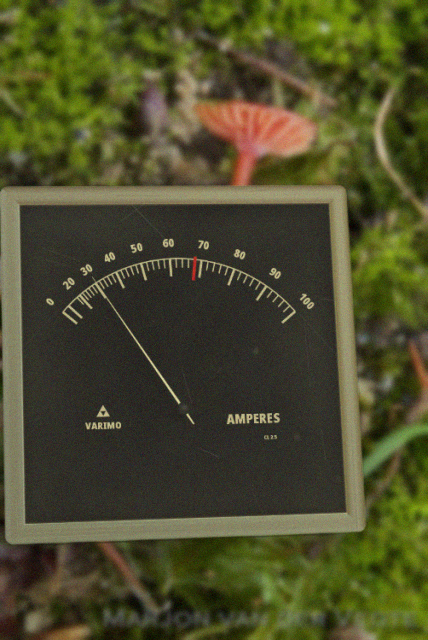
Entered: 30,A
